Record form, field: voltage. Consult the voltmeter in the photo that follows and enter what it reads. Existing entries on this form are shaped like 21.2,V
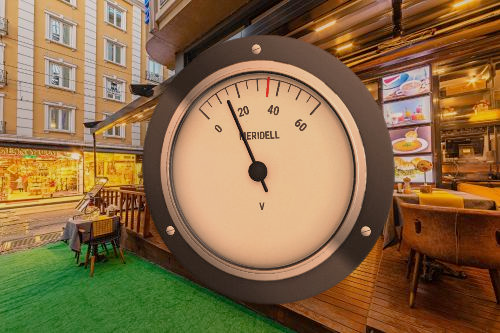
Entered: 15,V
